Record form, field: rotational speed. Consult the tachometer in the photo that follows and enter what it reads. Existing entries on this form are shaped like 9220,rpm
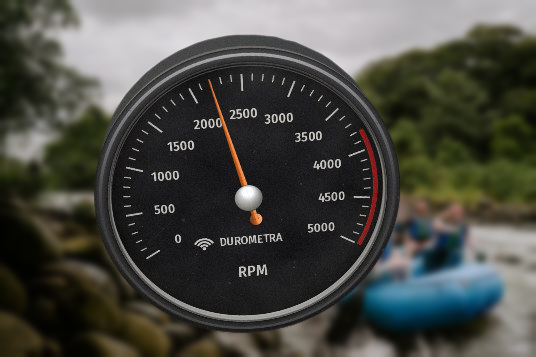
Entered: 2200,rpm
